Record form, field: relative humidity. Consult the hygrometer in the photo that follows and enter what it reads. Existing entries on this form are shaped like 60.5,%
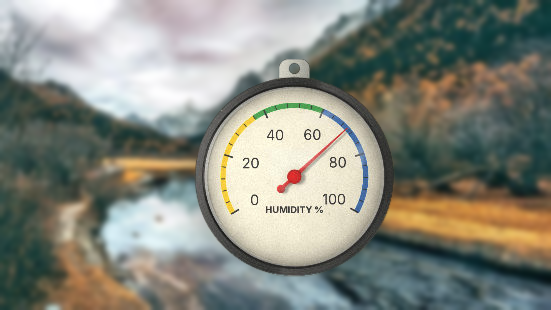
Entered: 70,%
